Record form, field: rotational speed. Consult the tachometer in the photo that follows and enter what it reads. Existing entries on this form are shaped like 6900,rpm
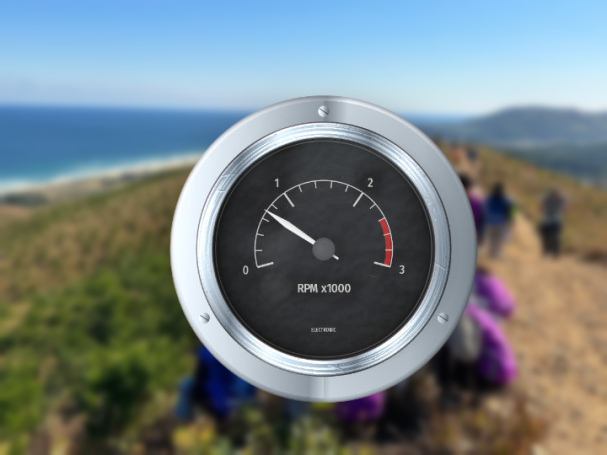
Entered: 700,rpm
